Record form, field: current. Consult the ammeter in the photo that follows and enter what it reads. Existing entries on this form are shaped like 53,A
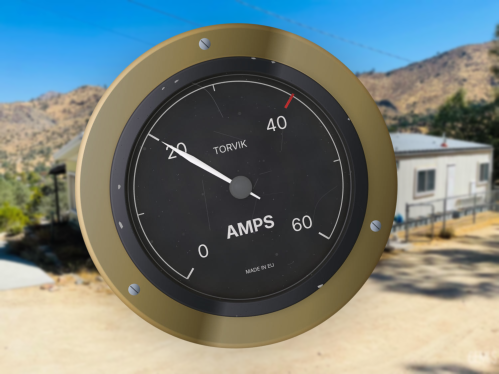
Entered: 20,A
